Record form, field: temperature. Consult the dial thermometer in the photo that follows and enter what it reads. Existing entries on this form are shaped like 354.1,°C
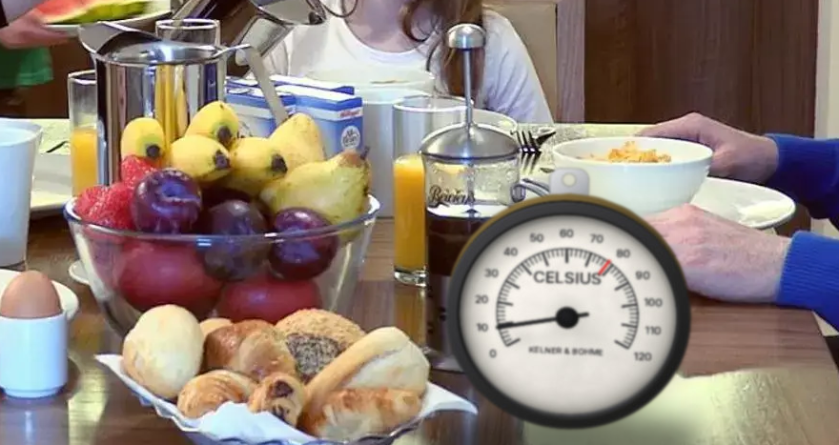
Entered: 10,°C
